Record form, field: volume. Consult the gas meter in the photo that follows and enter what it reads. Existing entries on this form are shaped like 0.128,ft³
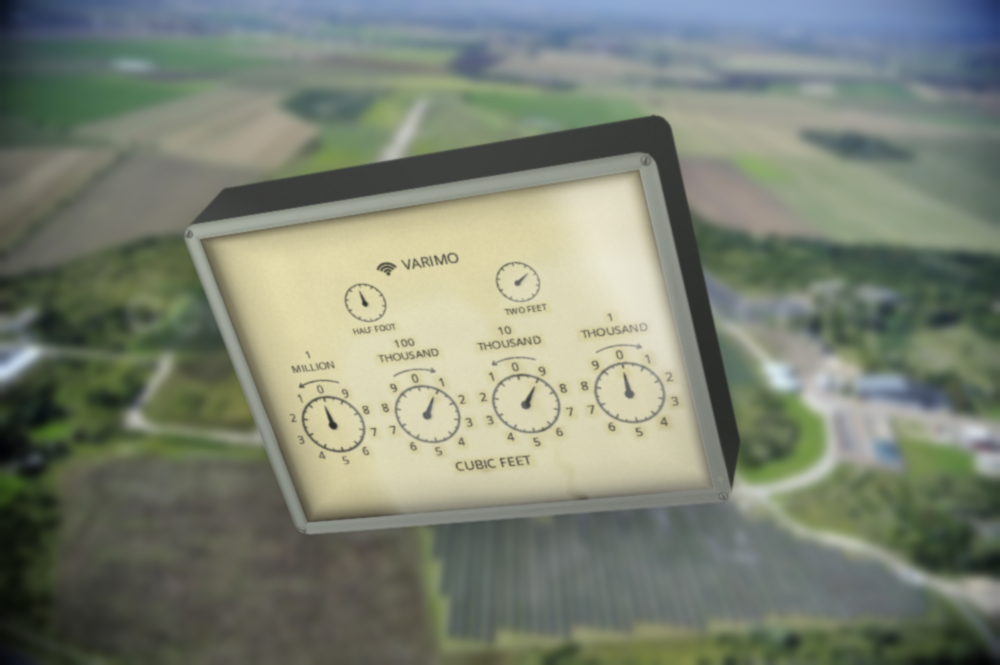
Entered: 9000,ft³
